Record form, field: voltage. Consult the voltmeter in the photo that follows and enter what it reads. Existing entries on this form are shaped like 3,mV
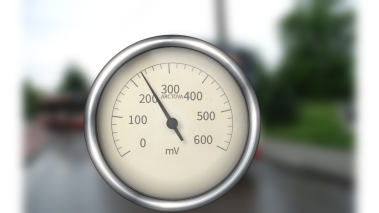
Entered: 230,mV
